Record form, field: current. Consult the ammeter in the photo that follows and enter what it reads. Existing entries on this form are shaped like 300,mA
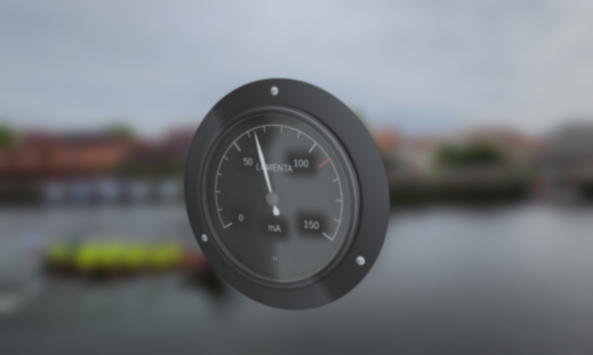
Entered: 65,mA
